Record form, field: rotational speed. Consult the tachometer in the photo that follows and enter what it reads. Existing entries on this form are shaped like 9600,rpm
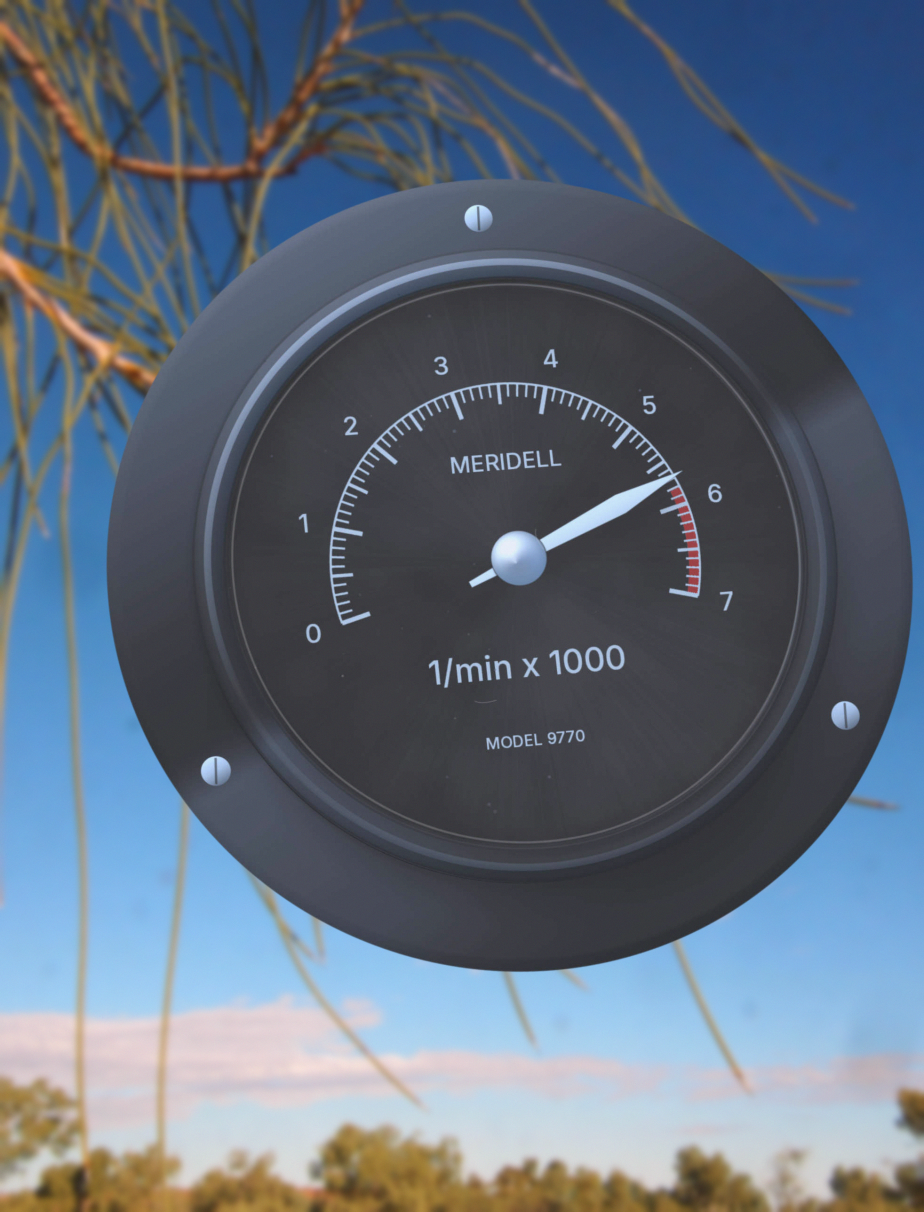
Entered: 5700,rpm
